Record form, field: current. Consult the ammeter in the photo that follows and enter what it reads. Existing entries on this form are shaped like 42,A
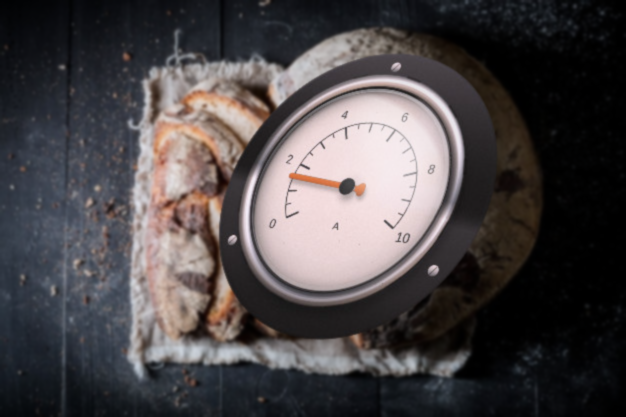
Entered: 1.5,A
